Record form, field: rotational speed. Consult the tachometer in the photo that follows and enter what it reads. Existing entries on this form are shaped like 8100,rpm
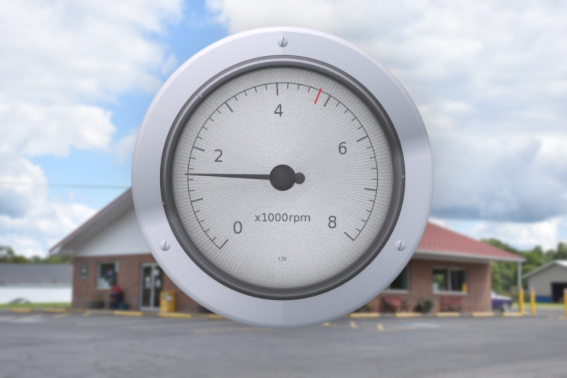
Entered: 1500,rpm
